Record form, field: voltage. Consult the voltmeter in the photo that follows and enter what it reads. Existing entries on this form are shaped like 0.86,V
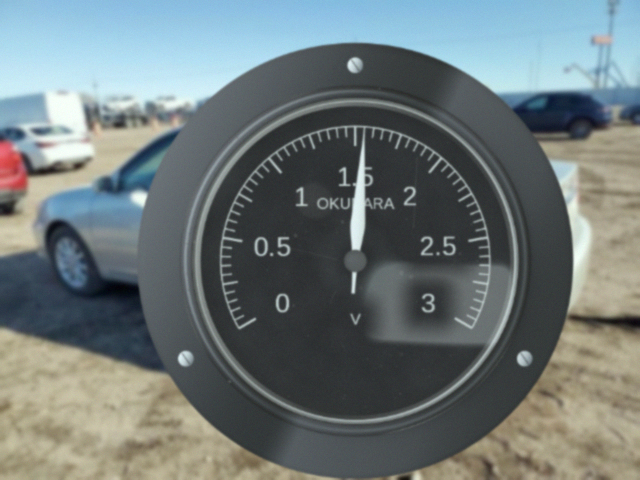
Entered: 1.55,V
